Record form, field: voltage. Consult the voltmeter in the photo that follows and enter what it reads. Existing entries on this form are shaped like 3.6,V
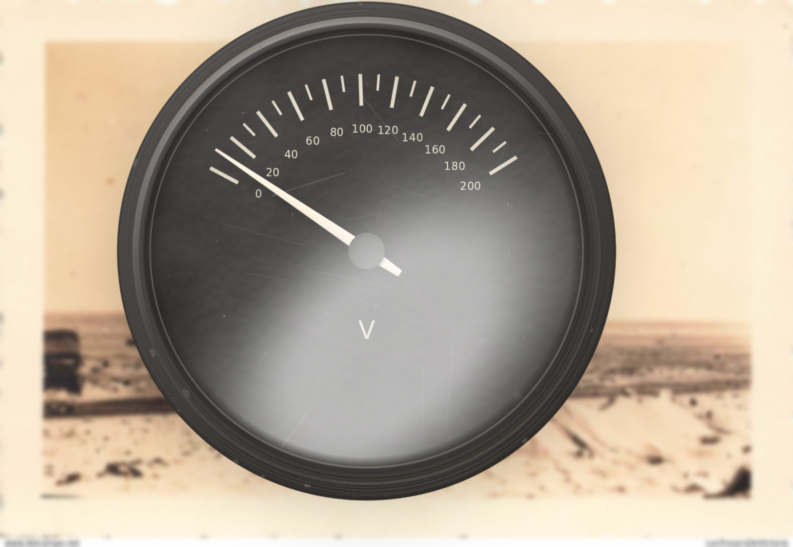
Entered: 10,V
